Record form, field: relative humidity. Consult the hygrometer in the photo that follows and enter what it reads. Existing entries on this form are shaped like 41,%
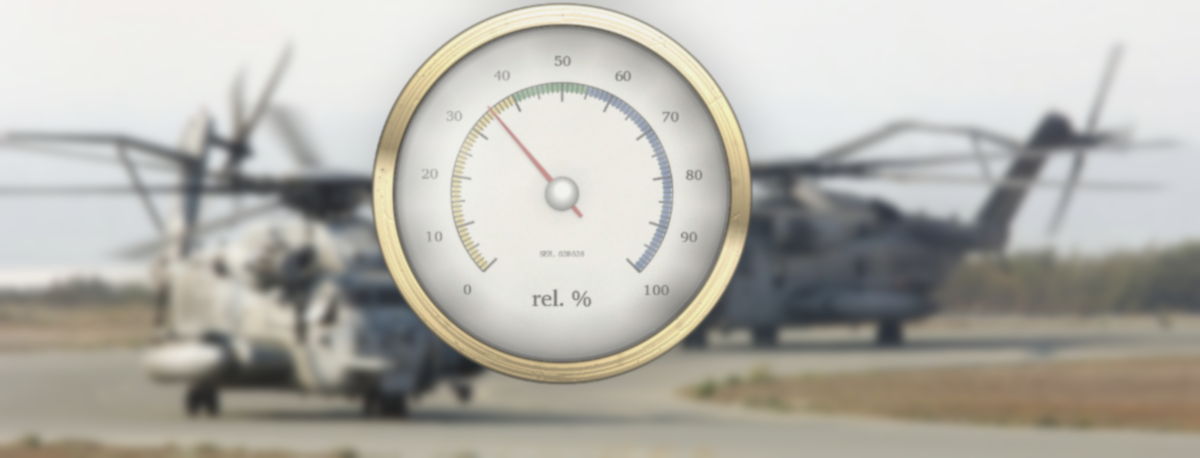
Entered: 35,%
